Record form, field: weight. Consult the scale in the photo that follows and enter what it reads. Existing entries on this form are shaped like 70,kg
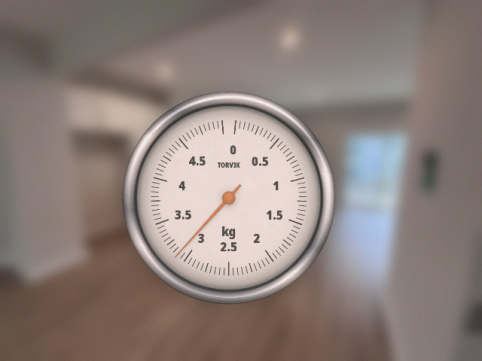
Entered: 3.1,kg
